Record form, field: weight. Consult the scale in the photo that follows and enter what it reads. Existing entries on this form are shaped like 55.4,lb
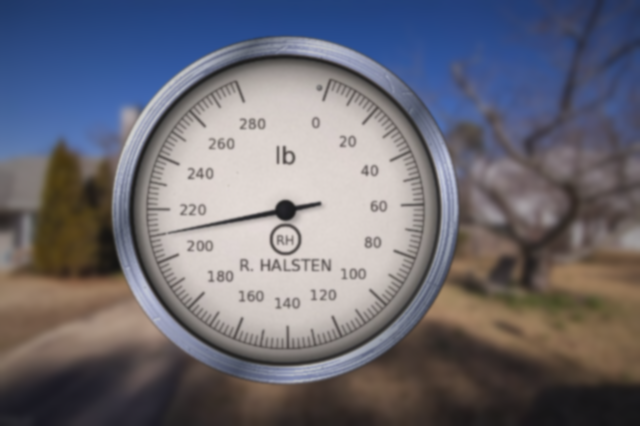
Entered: 210,lb
